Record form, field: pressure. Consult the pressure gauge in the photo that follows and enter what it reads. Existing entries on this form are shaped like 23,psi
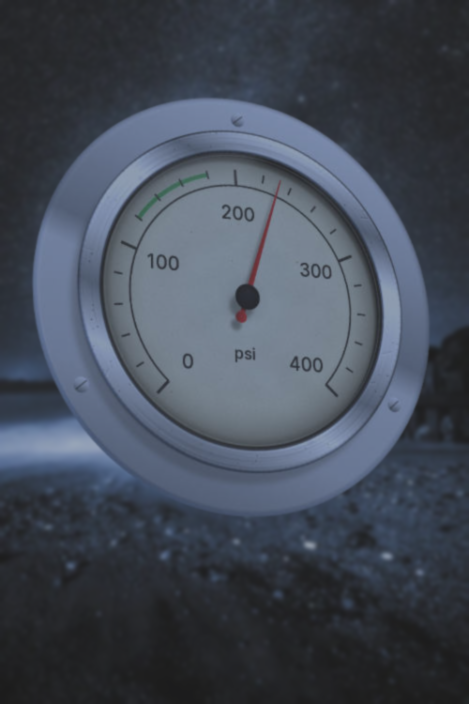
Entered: 230,psi
